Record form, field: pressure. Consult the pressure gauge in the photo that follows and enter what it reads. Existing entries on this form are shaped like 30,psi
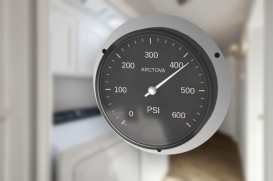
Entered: 420,psi
